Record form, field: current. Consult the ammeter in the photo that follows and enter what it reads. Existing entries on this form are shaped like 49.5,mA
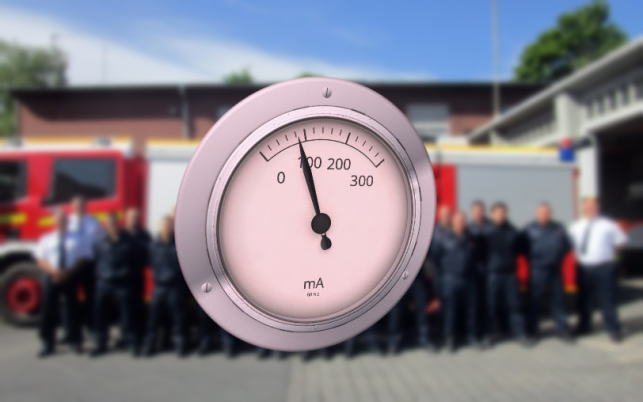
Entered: 80,mA
